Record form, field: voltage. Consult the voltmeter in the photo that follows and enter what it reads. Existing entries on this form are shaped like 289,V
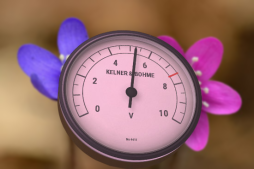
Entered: 5.25,V
